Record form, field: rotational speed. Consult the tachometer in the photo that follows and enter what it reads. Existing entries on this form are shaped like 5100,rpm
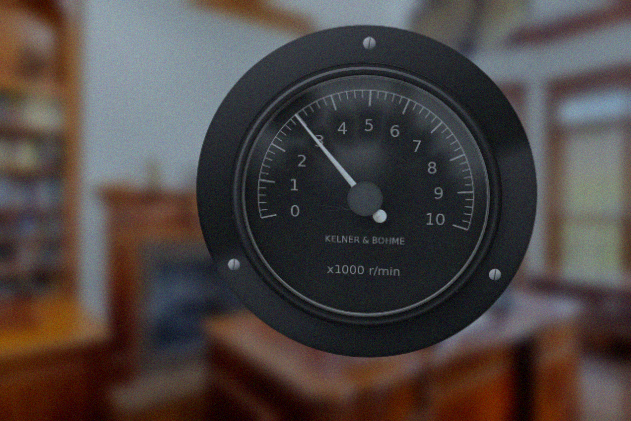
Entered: 3000,rpm
